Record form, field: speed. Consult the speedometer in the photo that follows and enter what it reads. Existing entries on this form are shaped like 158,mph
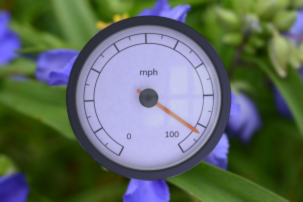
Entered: 92.5,mph
